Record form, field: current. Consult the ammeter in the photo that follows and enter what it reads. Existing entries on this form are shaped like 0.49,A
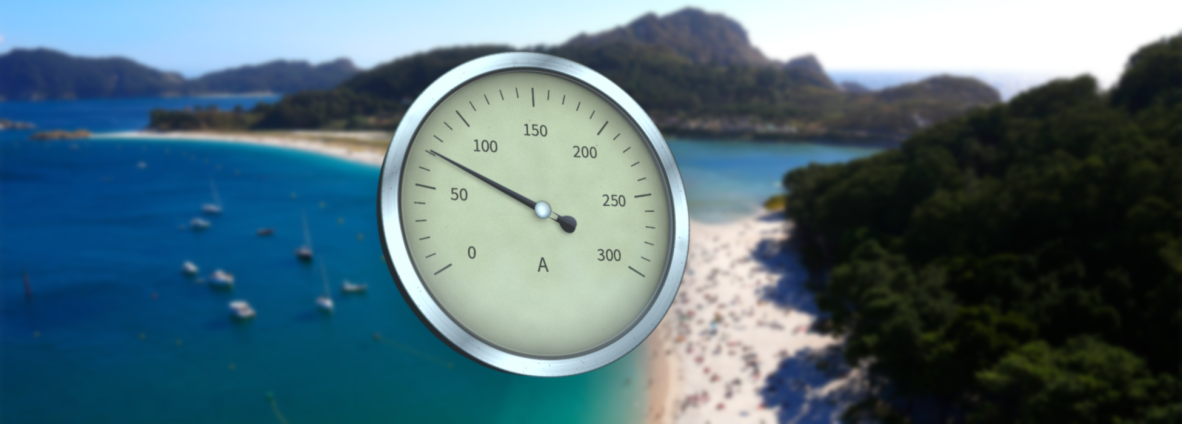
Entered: 70,A
